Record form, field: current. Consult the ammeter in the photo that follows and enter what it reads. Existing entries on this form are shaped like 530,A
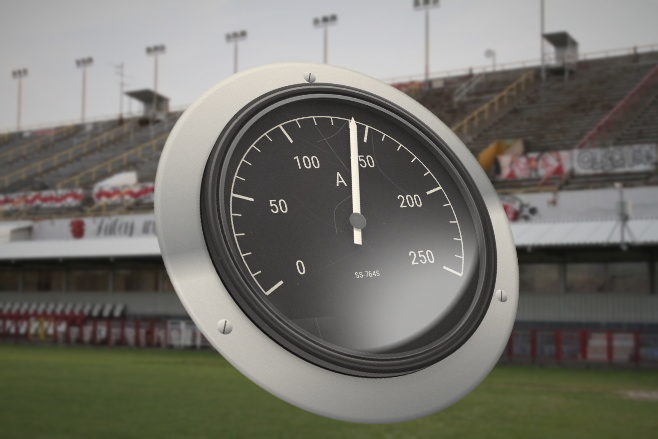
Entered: 140,A
